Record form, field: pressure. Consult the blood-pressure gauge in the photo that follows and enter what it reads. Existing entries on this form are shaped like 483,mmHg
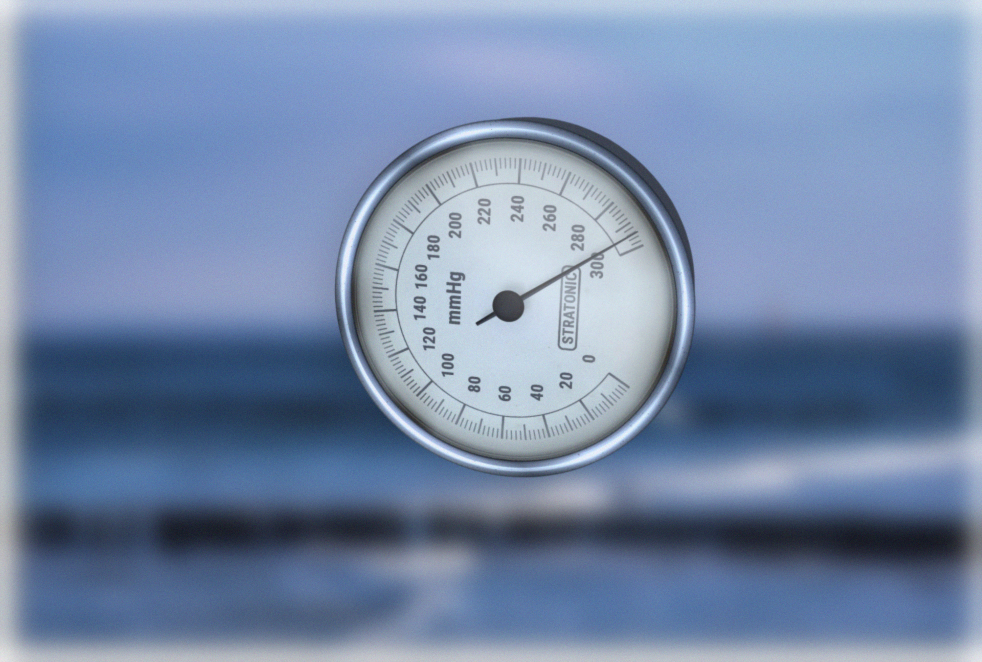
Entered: 294,mmHg
